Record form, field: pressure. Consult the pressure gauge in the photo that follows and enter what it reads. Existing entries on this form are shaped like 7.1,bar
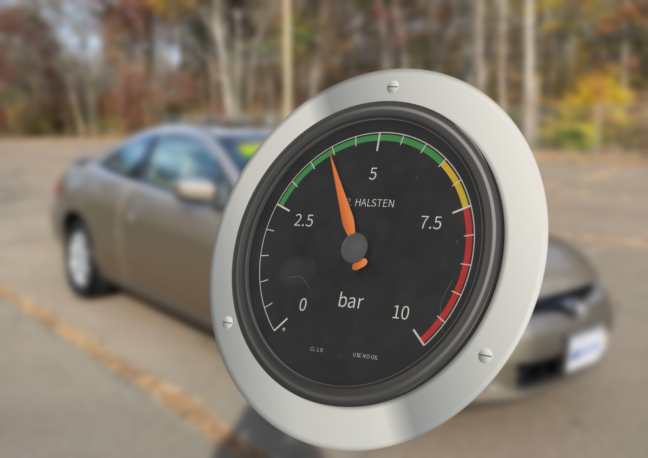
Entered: 4,bar
